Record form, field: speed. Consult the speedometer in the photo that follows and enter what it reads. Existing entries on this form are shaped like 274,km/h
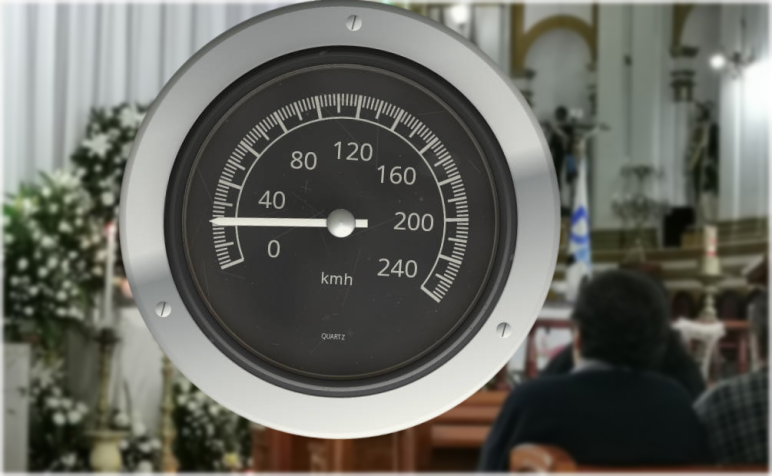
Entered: 22,km/h
